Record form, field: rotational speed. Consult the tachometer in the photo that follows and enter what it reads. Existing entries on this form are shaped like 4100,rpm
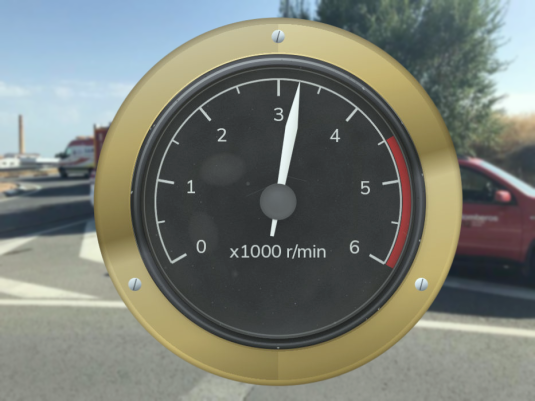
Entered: 3250,rpm
